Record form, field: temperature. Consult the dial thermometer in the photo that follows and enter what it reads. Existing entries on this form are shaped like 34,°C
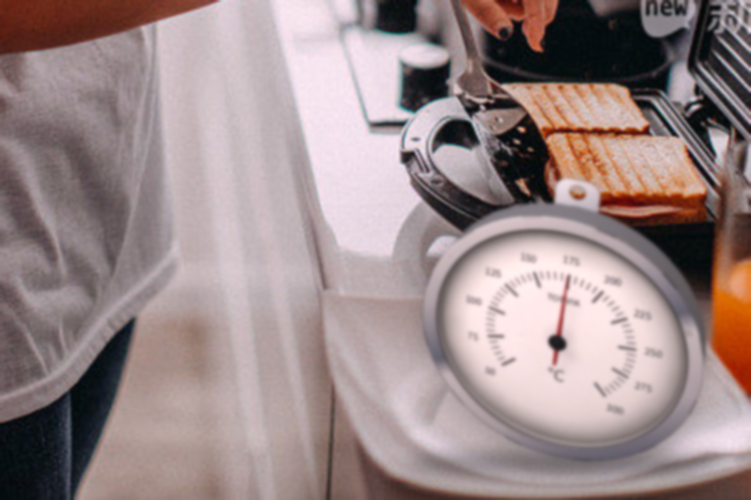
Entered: 175,°C
